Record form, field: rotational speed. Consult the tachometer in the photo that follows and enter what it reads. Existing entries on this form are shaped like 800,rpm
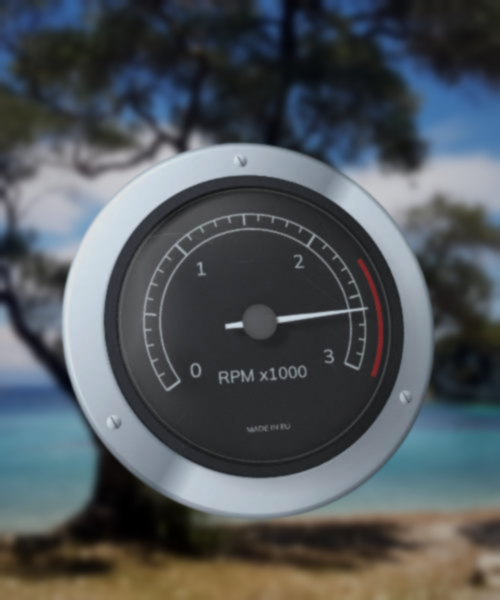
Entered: 2600,rpm
